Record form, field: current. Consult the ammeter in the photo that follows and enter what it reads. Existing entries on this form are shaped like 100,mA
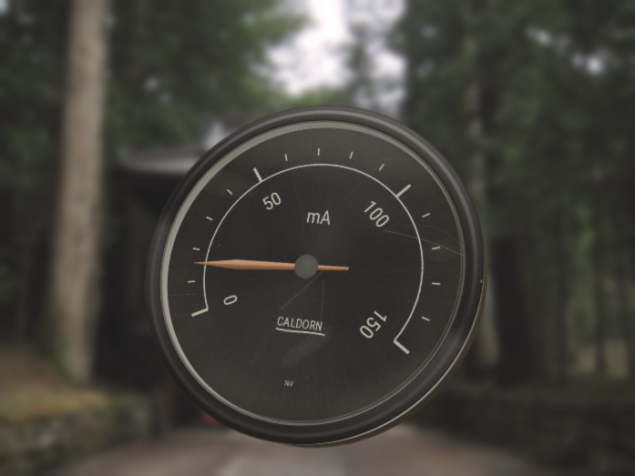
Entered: 15,mA
